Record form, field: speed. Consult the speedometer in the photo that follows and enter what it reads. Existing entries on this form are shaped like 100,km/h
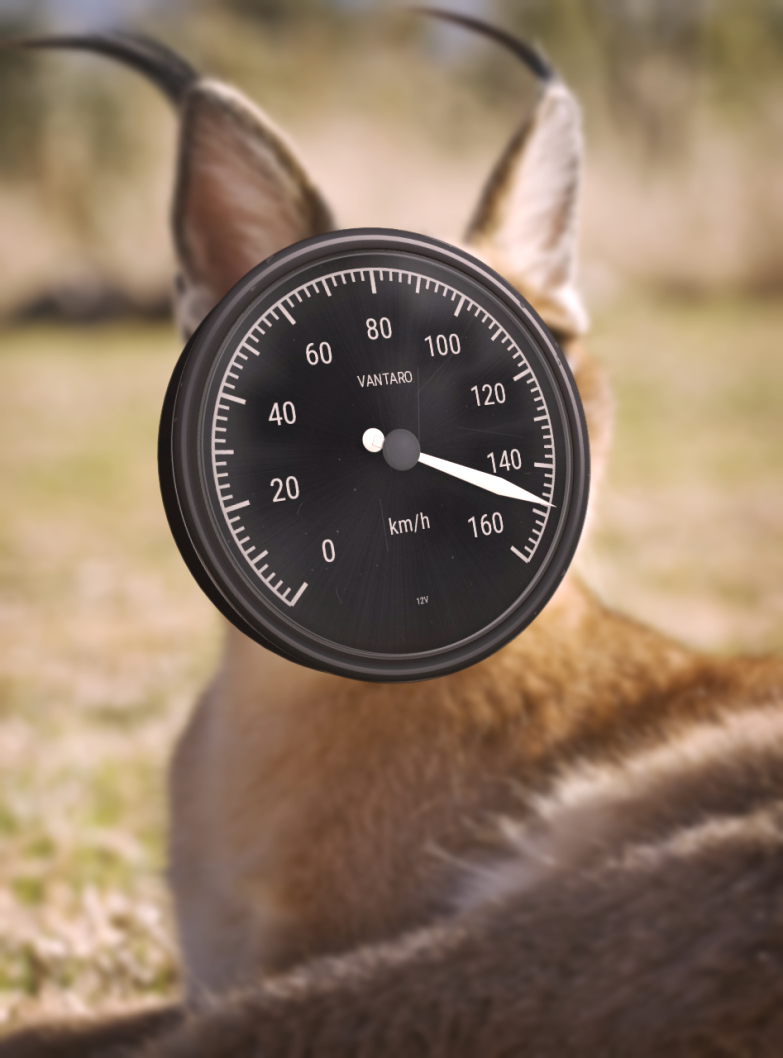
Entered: 148,km/h
